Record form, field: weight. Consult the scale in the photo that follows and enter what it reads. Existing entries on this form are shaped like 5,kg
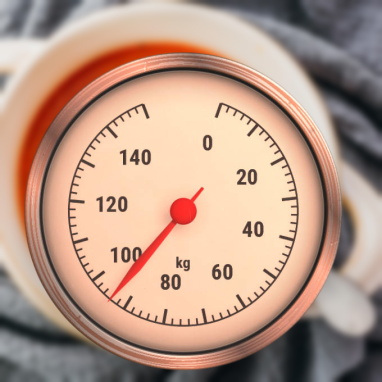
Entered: 94,kg
